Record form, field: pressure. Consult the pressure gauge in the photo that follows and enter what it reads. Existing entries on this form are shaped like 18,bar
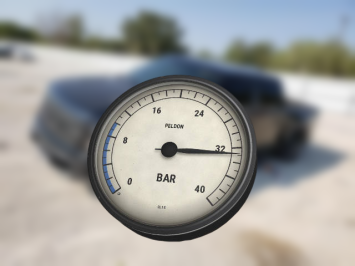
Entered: 33,bar
